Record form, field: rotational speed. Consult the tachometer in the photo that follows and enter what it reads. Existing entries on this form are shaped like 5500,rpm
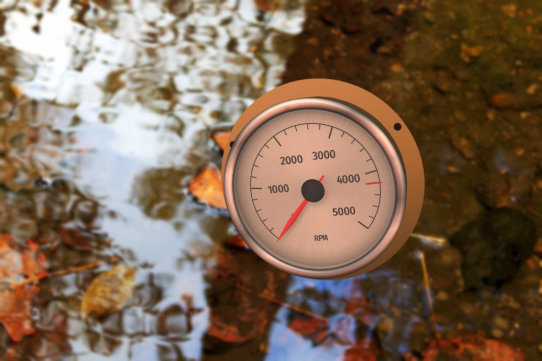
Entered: 0,rpm
